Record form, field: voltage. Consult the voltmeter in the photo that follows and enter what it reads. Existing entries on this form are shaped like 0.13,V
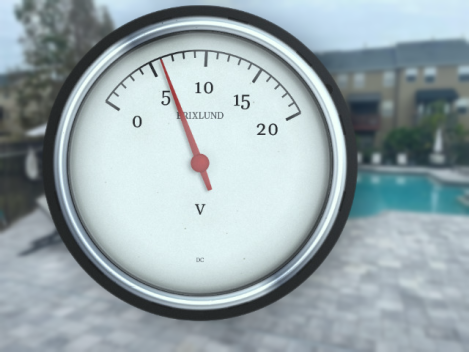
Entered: 6,V
